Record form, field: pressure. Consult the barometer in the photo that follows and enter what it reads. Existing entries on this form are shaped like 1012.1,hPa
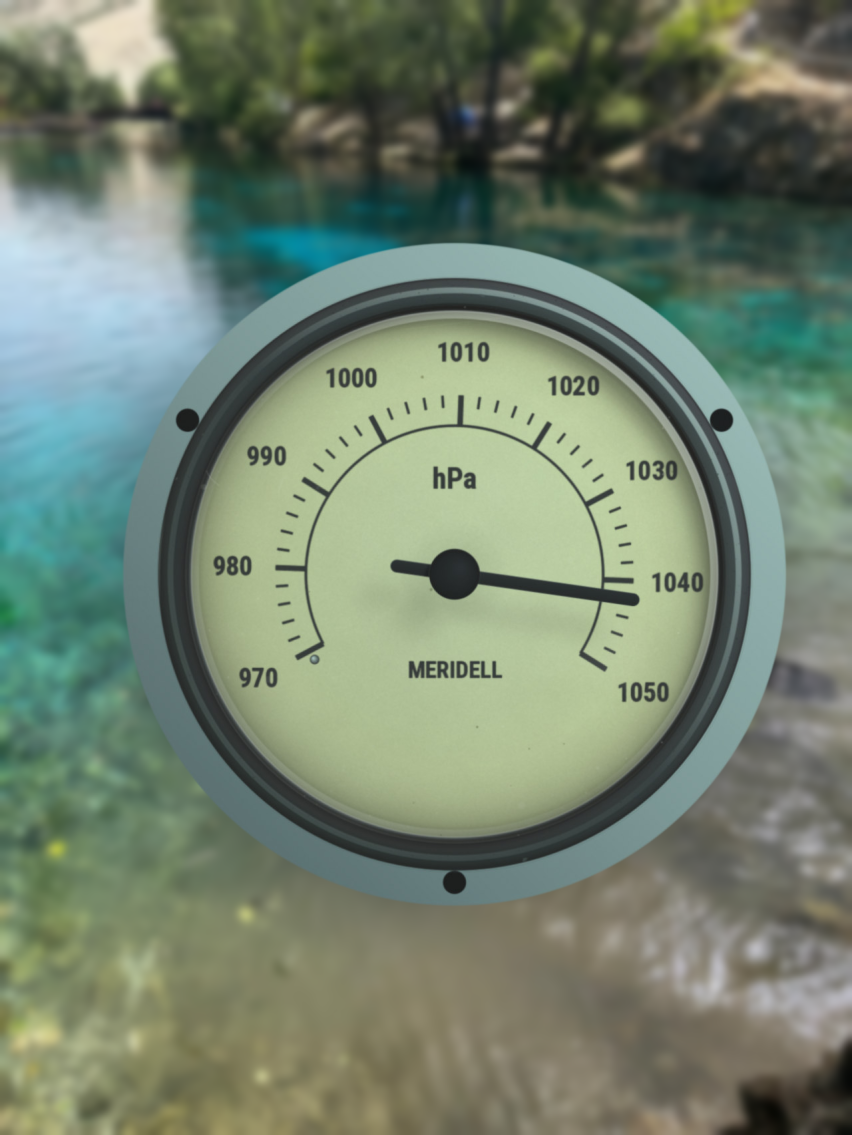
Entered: 1042,hPa
